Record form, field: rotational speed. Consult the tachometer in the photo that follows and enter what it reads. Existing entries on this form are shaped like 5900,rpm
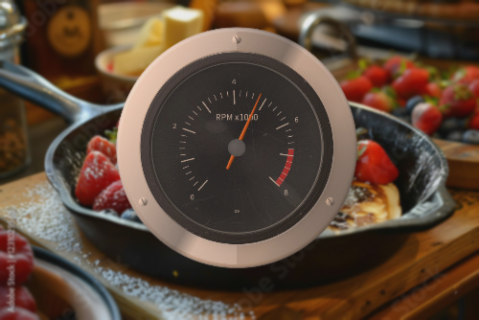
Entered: 4800,rpm
